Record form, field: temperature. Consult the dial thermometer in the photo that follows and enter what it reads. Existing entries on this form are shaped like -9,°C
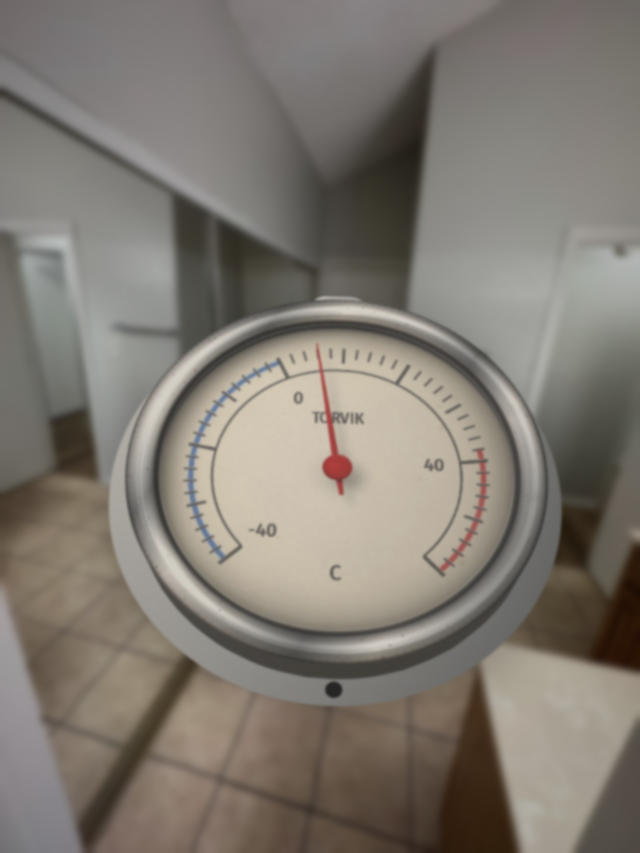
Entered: 6,°C
